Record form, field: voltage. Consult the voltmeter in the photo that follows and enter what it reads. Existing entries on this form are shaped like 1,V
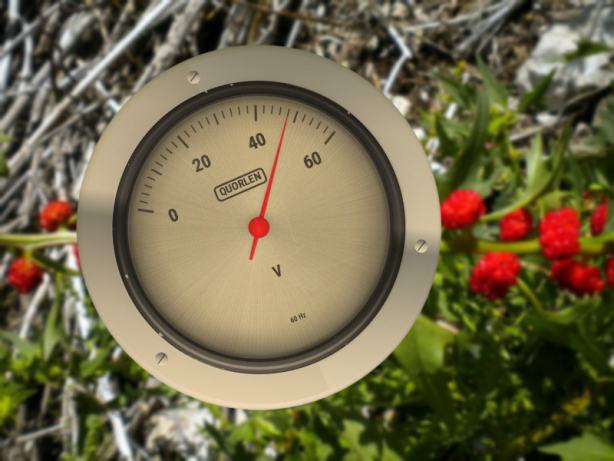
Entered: 48,V
